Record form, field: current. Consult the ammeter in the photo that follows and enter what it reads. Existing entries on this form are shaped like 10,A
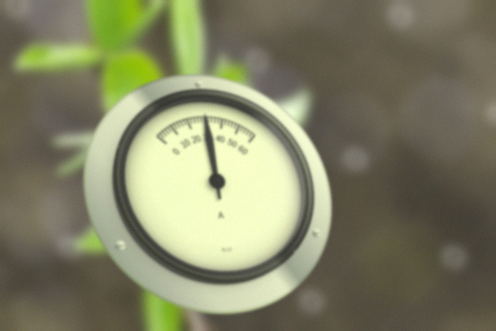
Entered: 30,A
